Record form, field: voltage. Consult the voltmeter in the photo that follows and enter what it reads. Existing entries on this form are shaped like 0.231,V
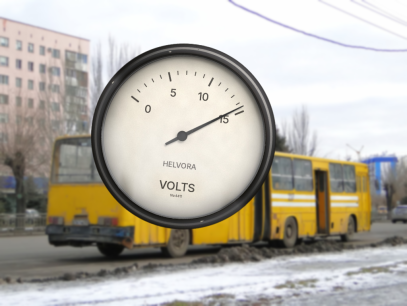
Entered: 14.5,V
